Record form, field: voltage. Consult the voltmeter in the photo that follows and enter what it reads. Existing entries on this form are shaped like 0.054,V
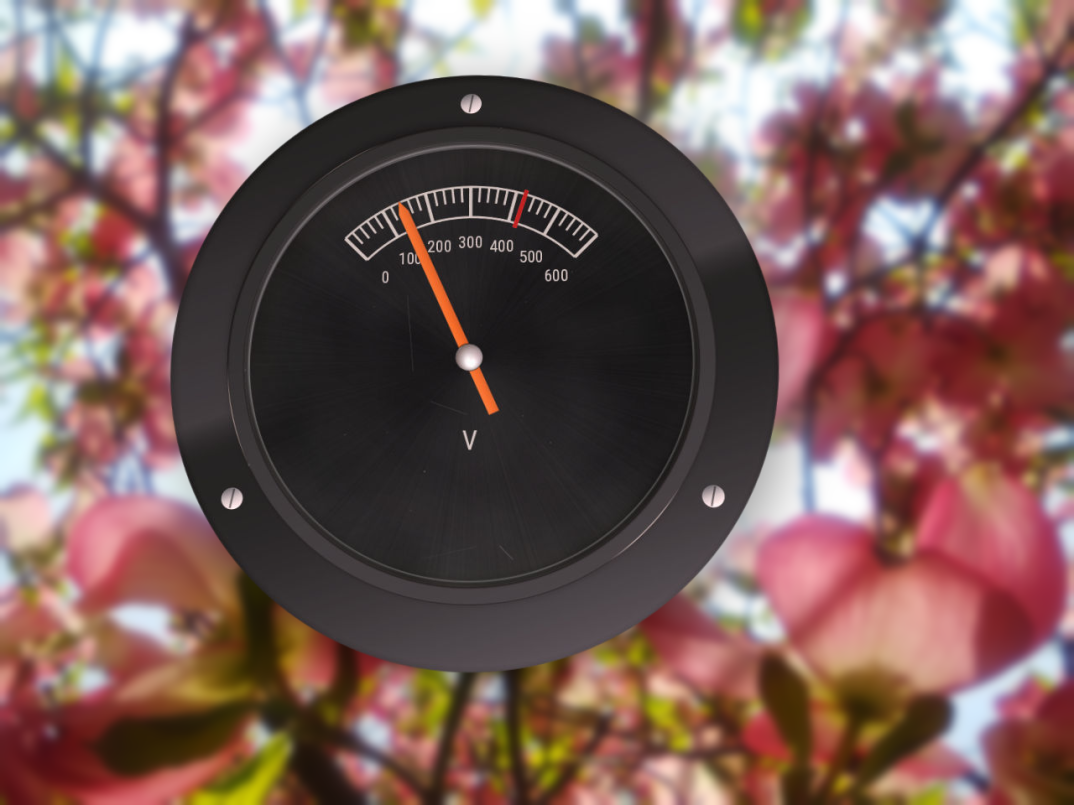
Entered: 140,V
